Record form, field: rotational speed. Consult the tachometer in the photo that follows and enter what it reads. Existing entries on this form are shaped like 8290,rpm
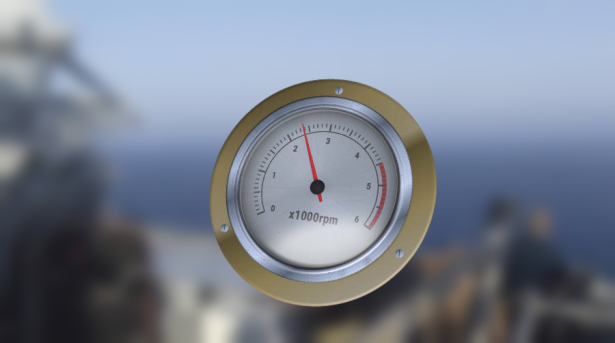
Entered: 2400,rpm
